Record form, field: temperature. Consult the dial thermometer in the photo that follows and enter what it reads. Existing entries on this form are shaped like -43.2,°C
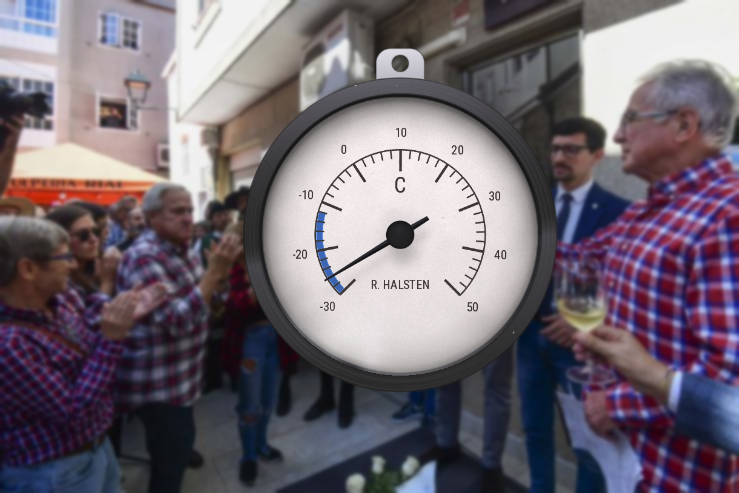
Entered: -26,°C
